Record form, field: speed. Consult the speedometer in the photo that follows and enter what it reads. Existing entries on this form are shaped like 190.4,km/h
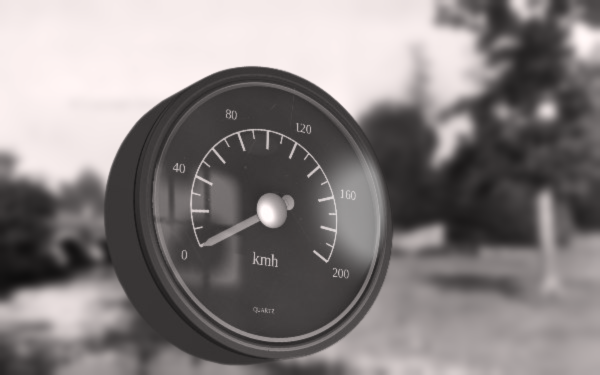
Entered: 0,km/h
